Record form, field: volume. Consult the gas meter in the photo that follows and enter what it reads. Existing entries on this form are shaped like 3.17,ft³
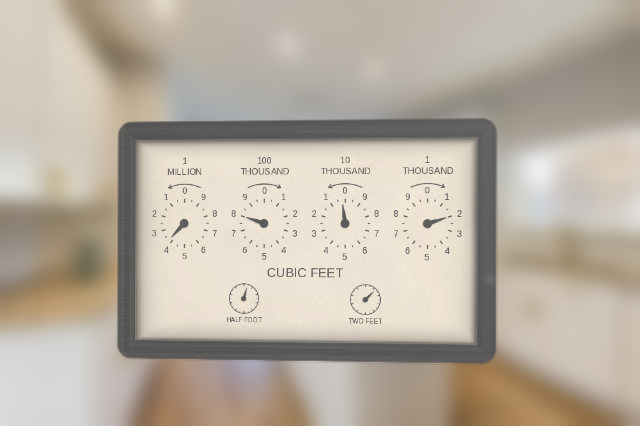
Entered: 380200,ft³
